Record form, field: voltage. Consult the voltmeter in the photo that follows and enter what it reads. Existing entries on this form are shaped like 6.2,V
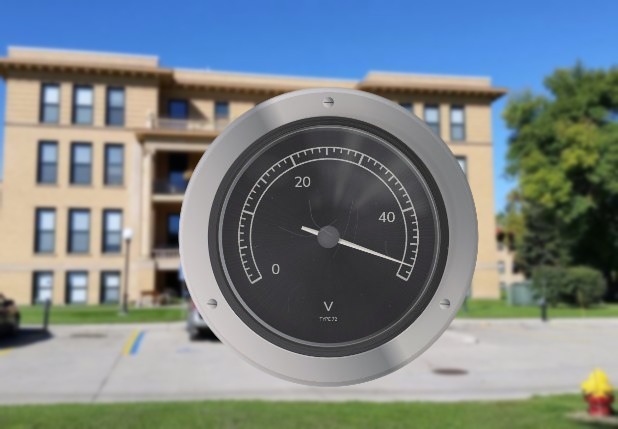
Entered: 48,V
